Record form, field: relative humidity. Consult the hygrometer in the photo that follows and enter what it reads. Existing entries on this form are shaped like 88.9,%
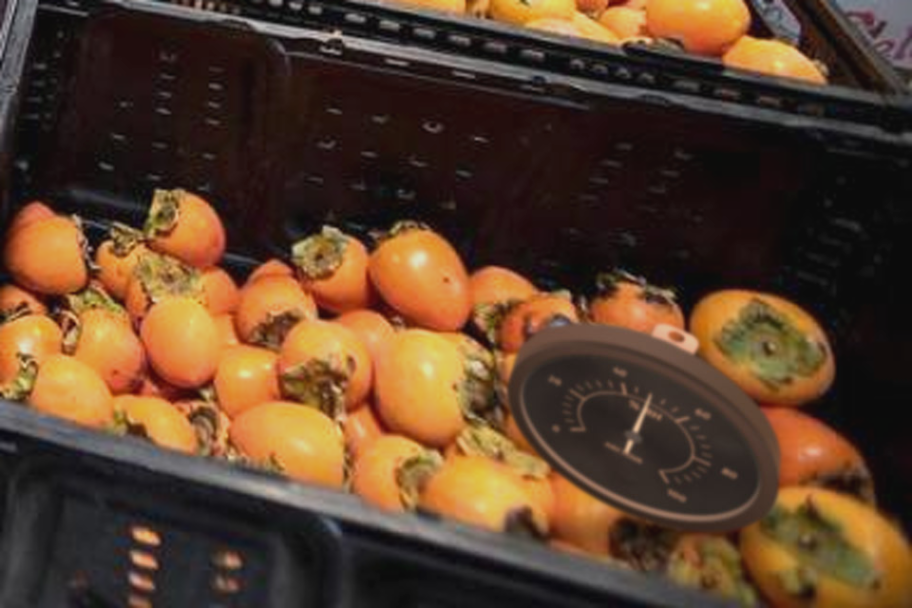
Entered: 48,%
